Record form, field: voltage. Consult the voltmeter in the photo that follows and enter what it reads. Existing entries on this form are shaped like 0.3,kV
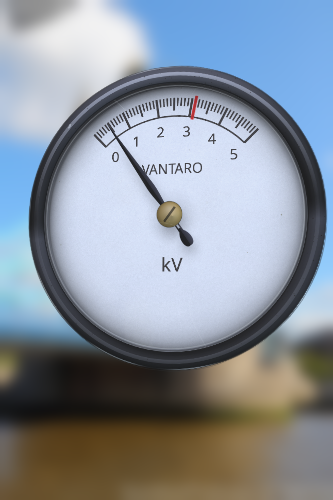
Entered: 0.5,kV
